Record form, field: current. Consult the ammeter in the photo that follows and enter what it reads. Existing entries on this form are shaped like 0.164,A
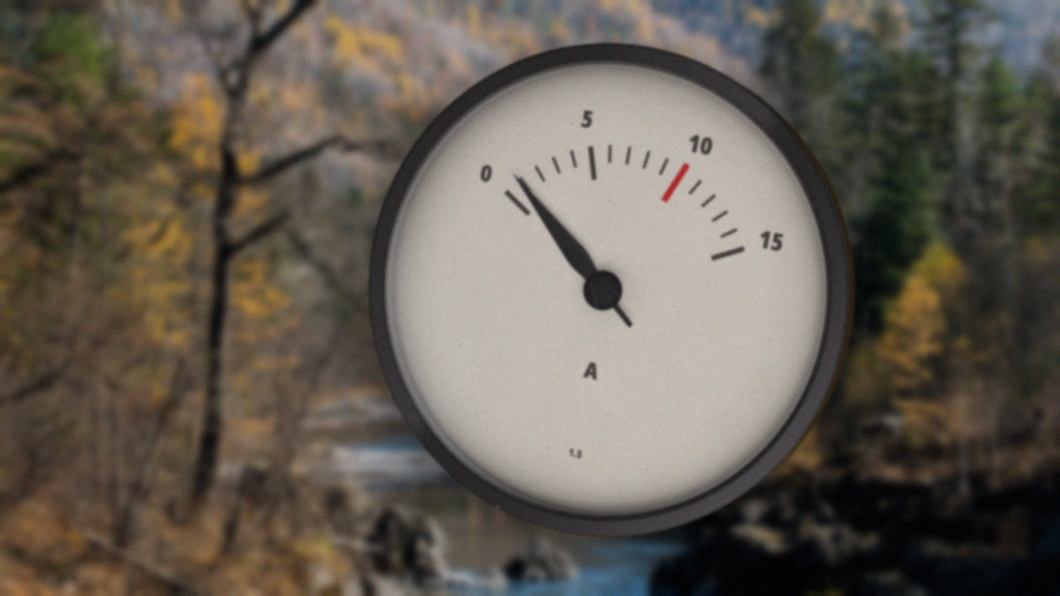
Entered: 1,A
